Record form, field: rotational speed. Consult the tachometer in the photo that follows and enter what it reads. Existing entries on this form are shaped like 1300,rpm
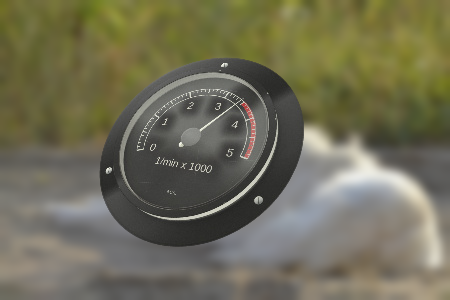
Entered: 3500,rpm
